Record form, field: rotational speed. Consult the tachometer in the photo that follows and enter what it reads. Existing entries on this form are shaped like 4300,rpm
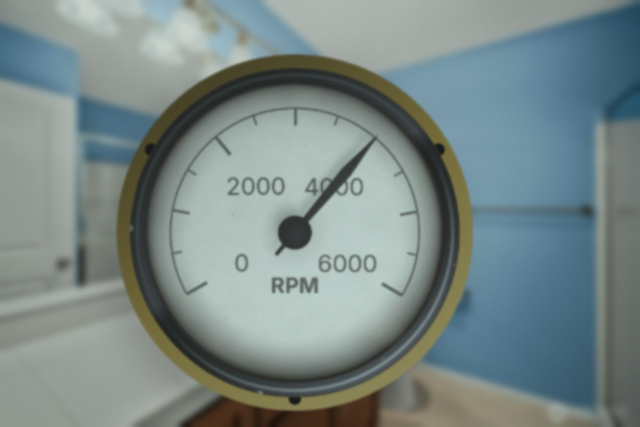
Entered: 4000,rpm
